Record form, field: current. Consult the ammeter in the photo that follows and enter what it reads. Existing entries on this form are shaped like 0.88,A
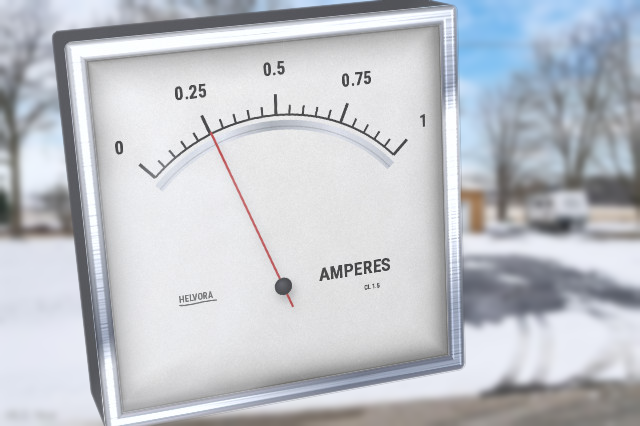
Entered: 0.25,A
